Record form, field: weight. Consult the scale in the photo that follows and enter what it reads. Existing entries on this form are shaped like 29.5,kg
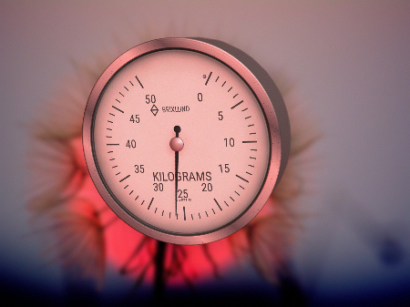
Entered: 26,kg
